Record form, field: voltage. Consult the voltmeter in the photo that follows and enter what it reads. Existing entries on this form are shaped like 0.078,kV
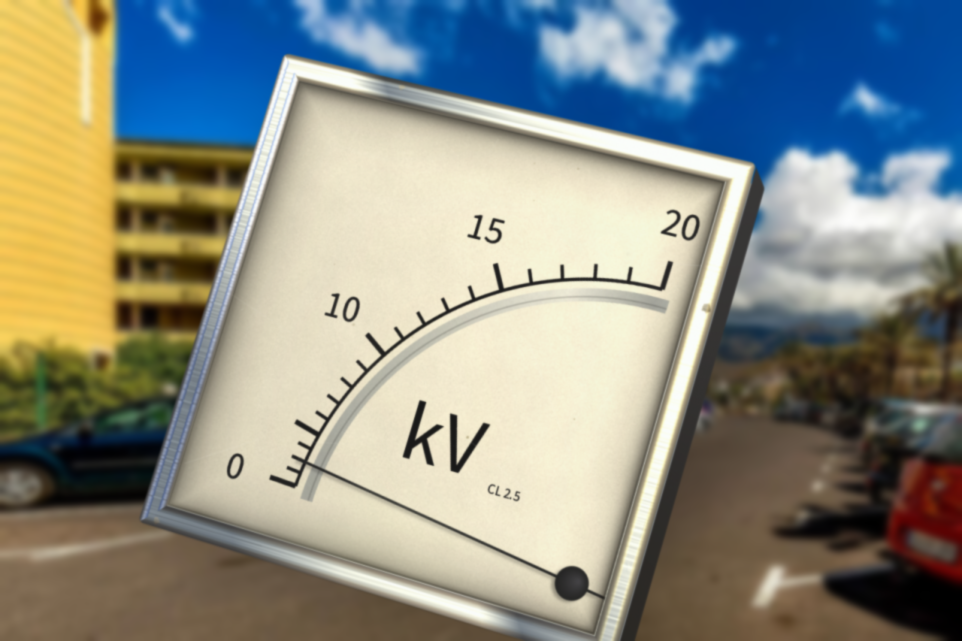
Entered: 3,kV
